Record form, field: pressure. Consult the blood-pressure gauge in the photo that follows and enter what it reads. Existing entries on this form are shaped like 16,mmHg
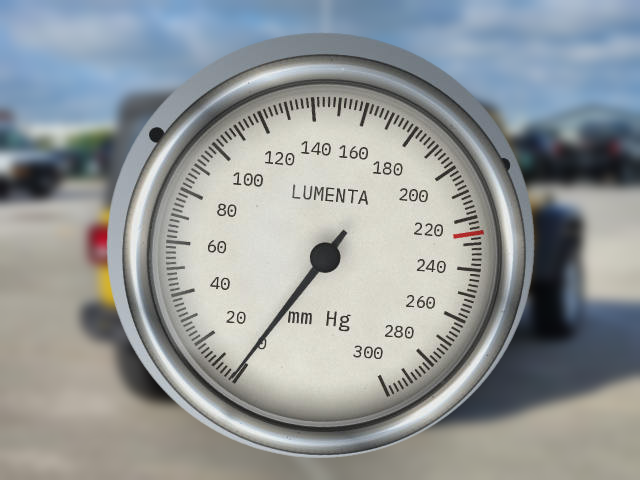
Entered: 2,mmHg
